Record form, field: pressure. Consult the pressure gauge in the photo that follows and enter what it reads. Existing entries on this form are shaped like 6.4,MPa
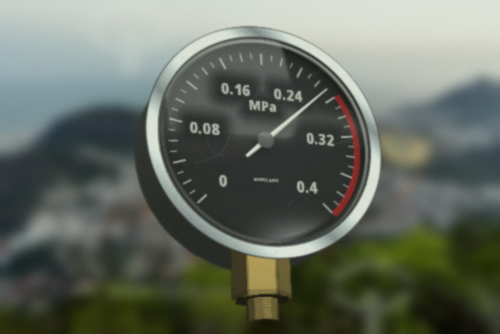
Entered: 0.27,MPa
